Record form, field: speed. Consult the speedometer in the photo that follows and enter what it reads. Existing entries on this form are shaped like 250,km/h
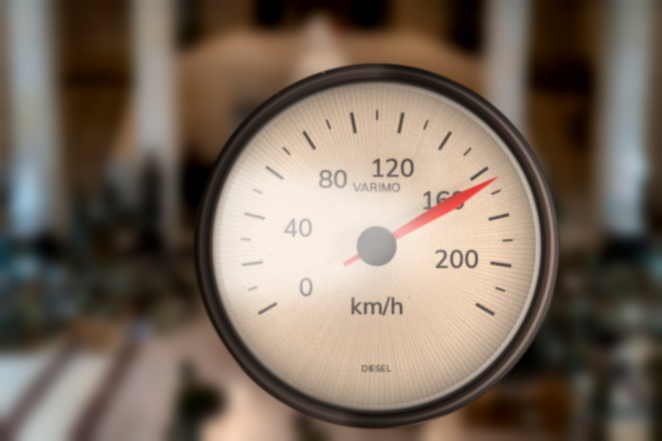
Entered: 165,km/h
